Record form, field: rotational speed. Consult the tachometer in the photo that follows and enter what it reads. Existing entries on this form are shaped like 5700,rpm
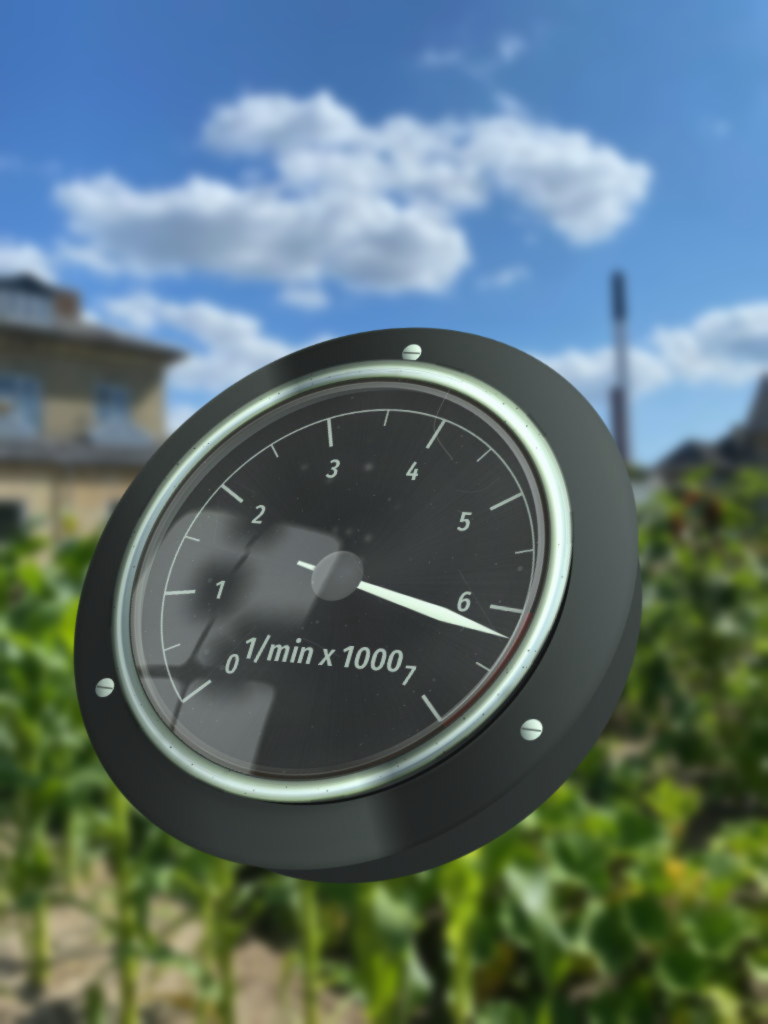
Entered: 6250,rpm
